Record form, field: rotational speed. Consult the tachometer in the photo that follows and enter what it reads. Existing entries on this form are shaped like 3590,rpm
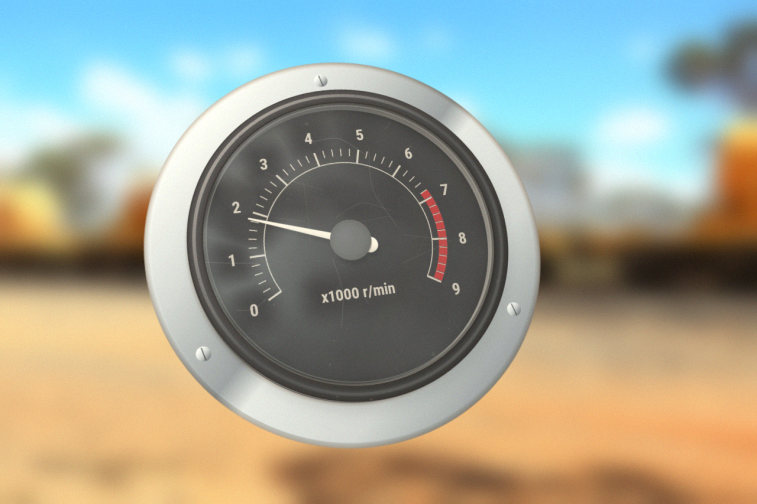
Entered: 1800,rpm
